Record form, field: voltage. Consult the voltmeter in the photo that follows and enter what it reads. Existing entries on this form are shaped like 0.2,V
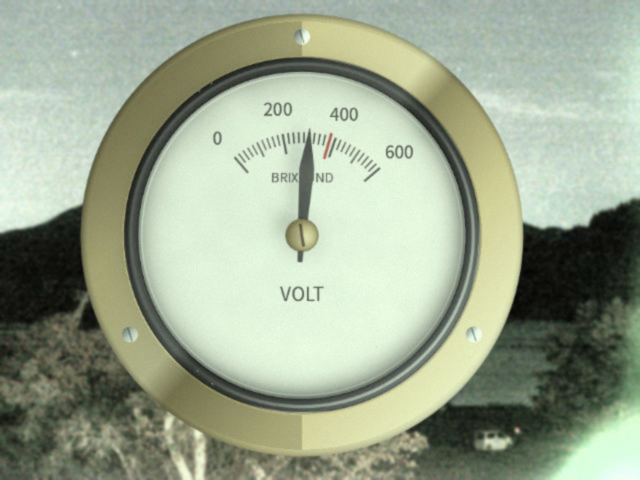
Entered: 300,V
